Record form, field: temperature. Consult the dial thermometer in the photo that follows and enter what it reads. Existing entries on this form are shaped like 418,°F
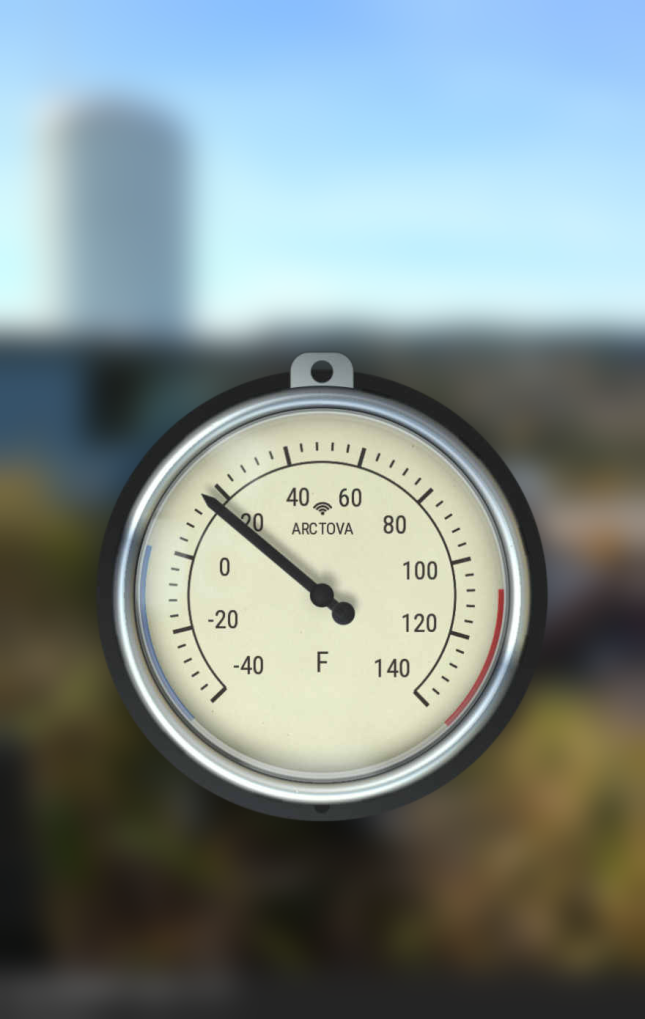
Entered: 16,°F
